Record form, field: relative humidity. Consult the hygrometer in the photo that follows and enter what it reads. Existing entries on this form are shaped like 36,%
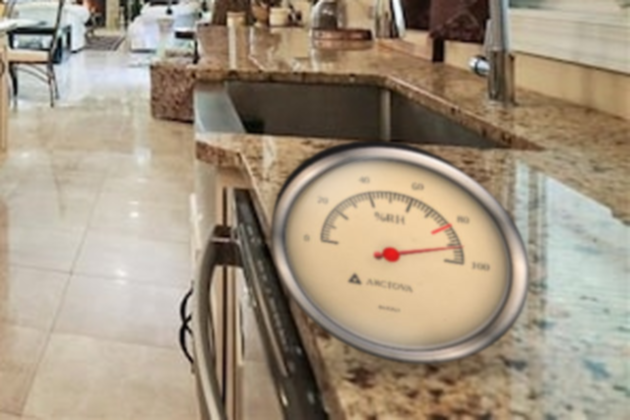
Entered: 90,%
